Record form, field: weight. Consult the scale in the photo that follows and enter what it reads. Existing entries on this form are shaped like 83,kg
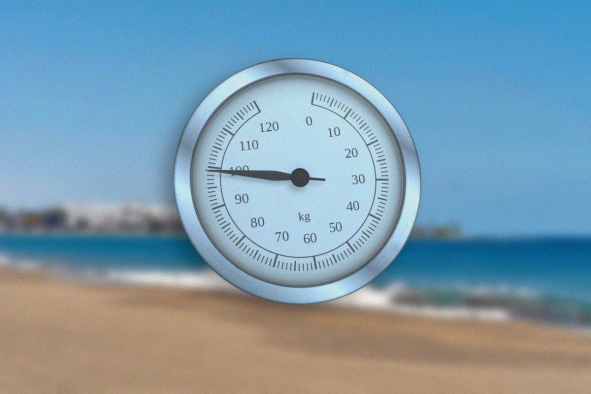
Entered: 99,kg
